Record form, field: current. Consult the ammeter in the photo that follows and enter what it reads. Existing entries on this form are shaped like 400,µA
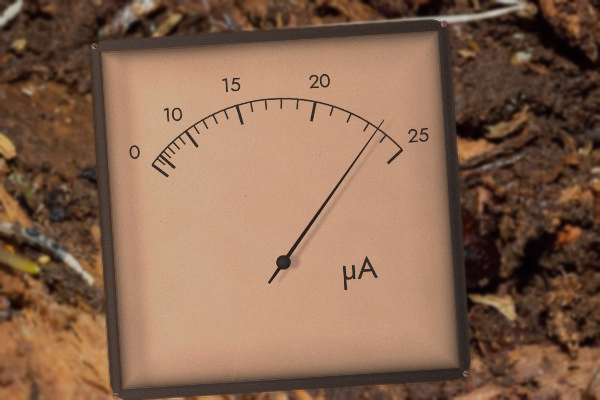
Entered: 23.5,µA
